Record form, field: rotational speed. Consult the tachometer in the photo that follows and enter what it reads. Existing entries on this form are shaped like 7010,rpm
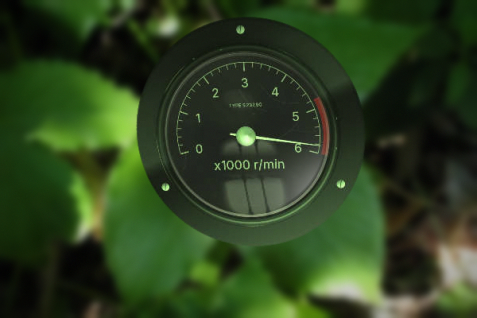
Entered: 5800,rpm
